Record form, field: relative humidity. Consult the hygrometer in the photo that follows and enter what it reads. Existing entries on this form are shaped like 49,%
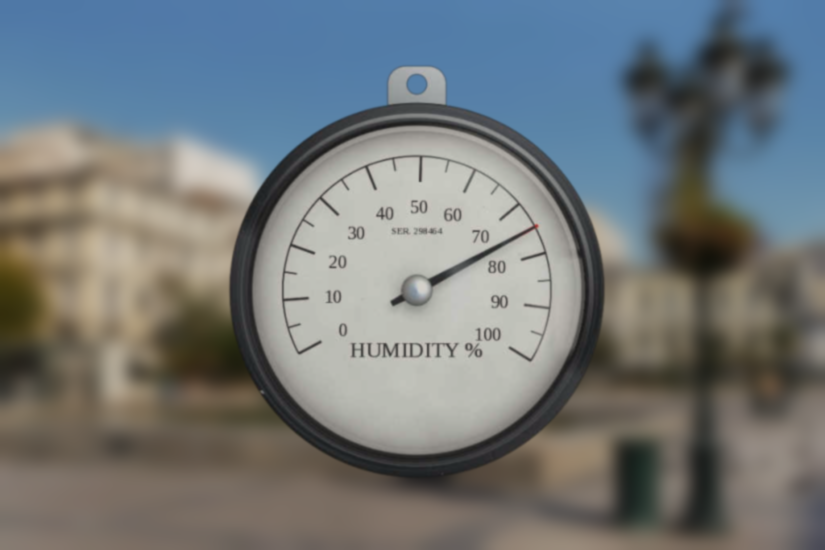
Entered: 75,%
